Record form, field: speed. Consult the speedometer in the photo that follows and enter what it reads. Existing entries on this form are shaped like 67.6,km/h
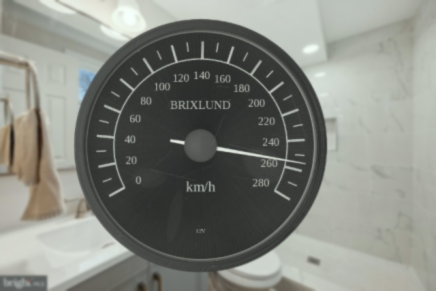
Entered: 255,km/h
